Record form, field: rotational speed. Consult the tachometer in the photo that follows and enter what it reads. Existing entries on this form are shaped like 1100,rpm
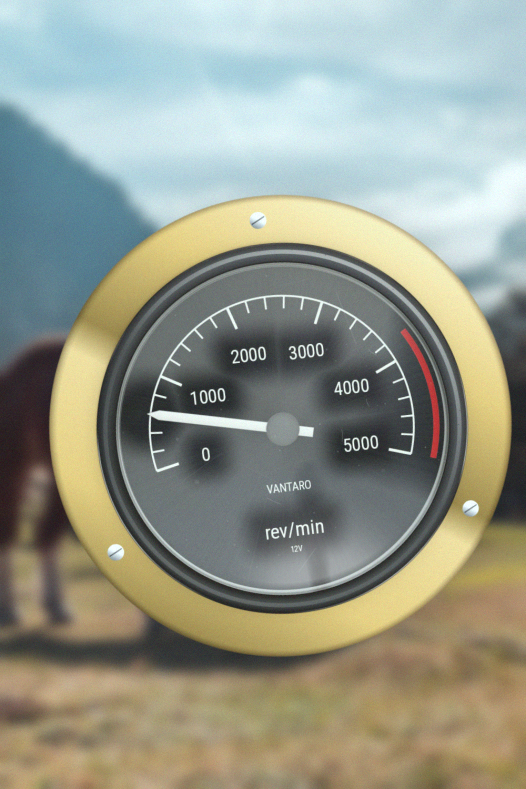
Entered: 600,rpm
